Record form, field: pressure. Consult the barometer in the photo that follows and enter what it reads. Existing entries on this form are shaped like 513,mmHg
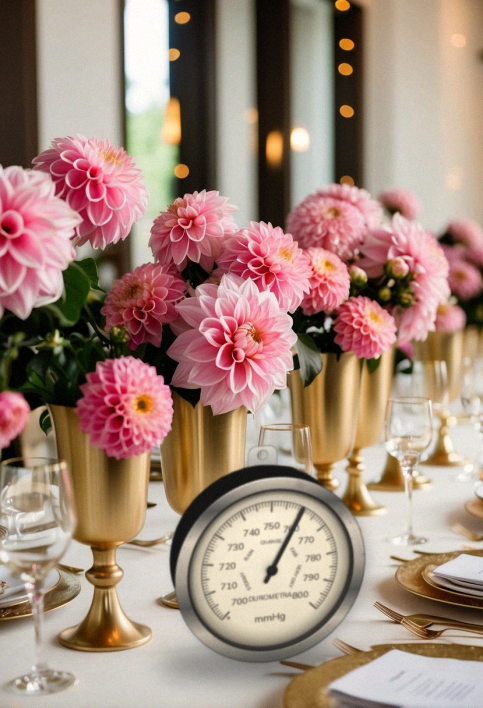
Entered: 760,mmHg
